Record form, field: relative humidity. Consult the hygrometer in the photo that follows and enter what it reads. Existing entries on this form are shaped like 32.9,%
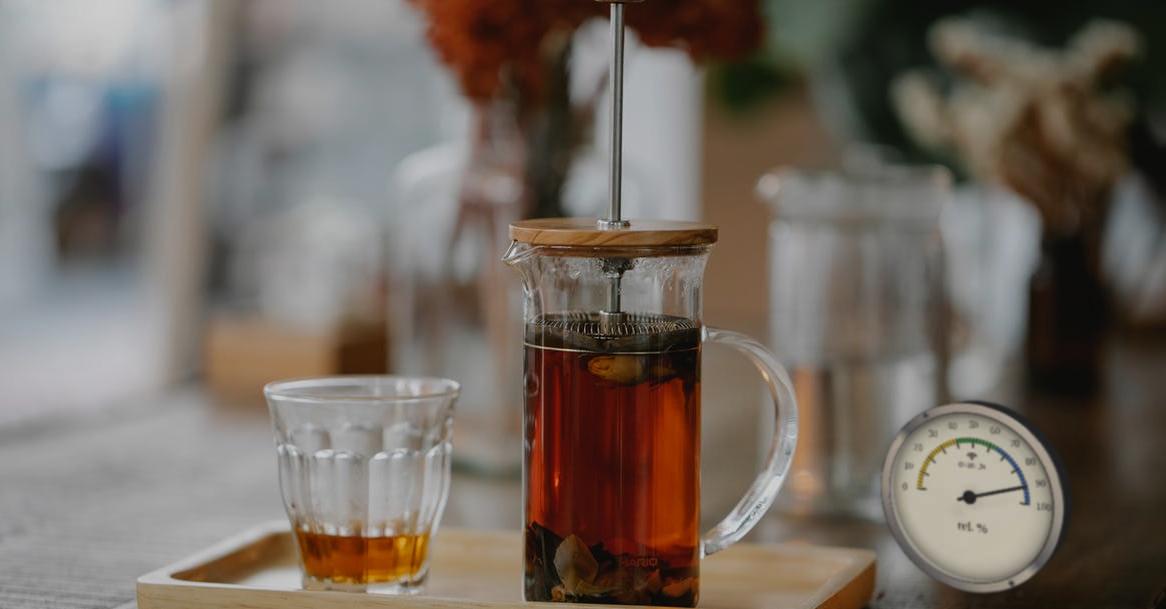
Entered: 90,%
